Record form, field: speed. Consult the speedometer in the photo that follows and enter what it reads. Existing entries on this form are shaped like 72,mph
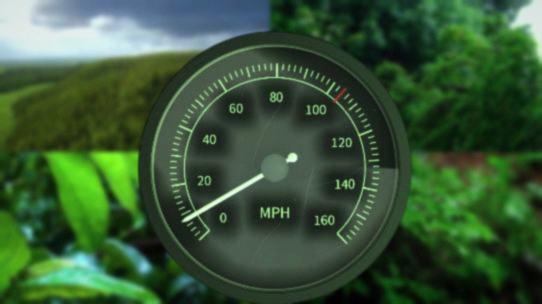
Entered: 8,mph
